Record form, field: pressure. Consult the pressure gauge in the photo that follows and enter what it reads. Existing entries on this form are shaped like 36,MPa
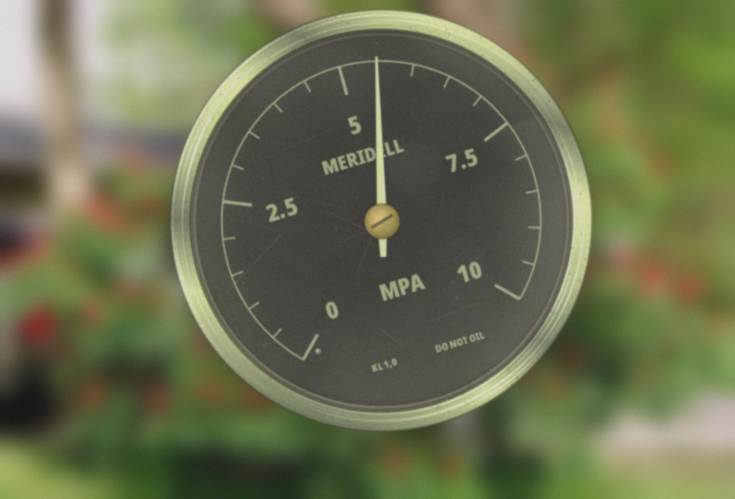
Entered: 5.5,MPa
